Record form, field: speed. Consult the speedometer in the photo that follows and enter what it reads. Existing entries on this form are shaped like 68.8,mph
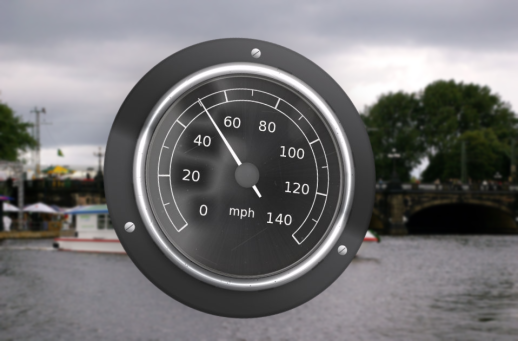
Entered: 50,mph
